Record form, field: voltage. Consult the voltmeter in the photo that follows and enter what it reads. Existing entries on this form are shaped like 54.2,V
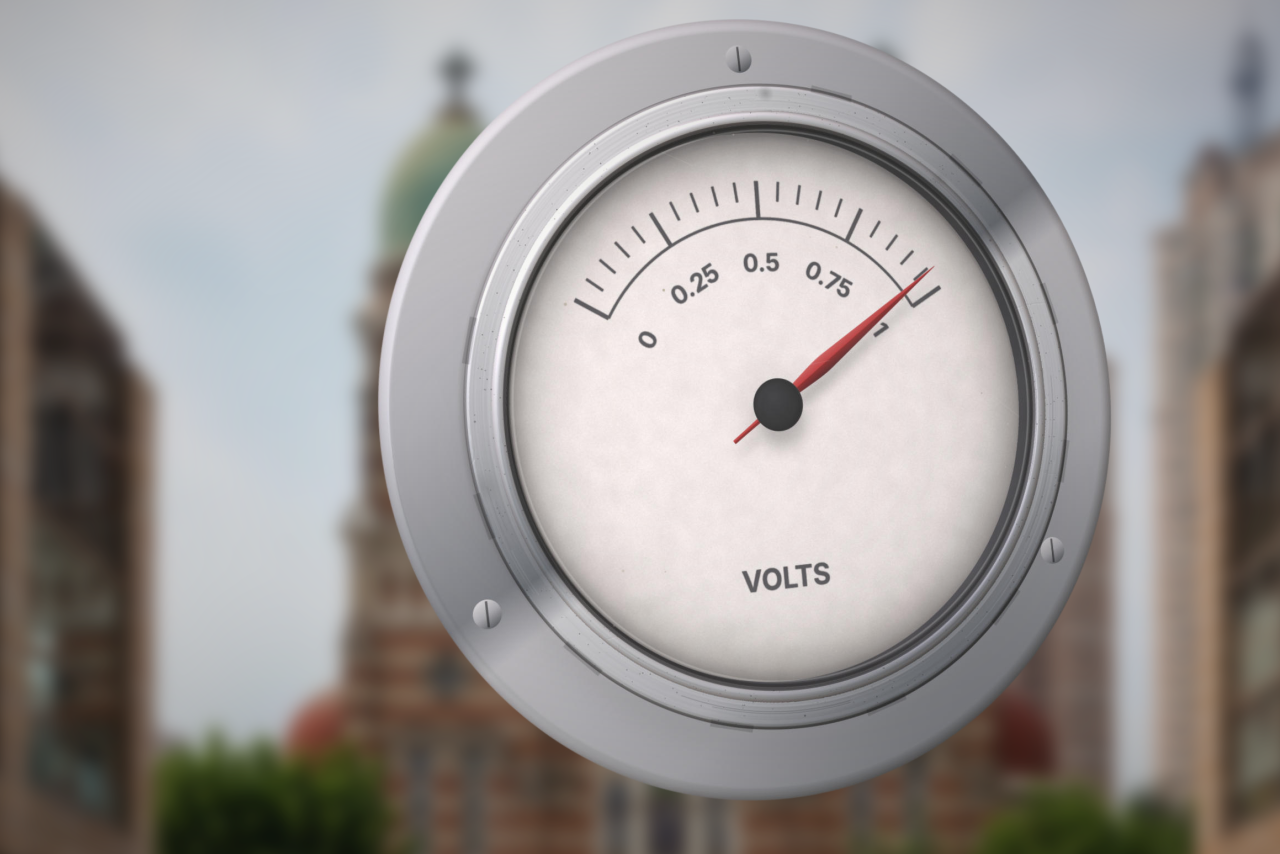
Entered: 0.95,V
